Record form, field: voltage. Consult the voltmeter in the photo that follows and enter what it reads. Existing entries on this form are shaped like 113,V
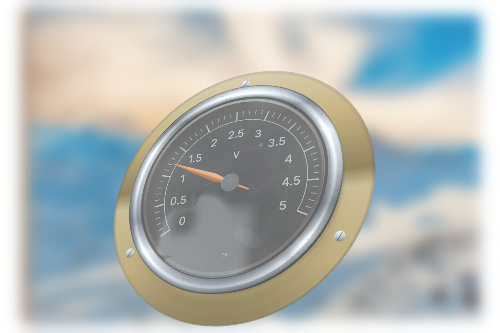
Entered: 1.2,V
